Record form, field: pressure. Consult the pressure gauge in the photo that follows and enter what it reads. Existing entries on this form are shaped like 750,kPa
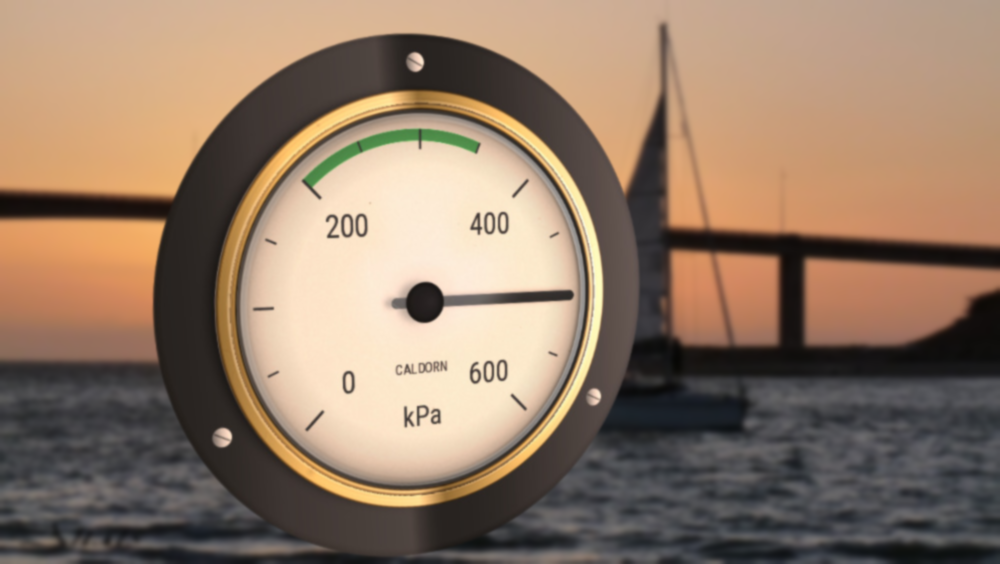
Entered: 500,kPa
